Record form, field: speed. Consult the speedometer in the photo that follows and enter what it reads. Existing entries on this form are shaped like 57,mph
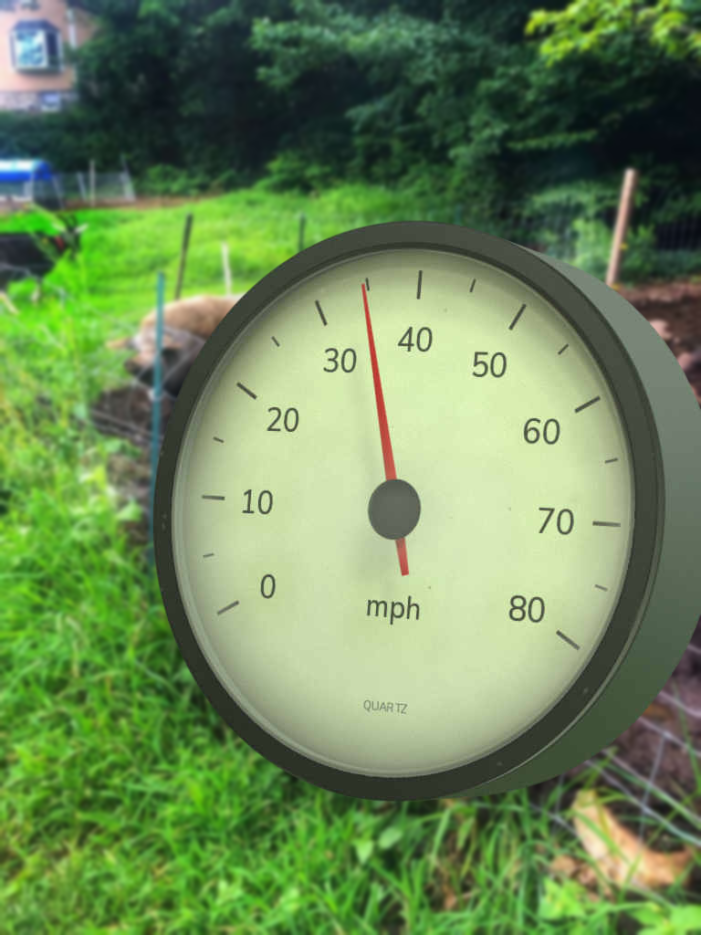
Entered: 35,mph
